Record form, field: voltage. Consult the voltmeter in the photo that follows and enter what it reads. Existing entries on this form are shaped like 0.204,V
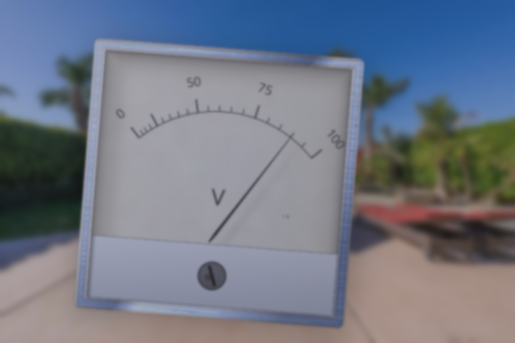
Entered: 90,V
